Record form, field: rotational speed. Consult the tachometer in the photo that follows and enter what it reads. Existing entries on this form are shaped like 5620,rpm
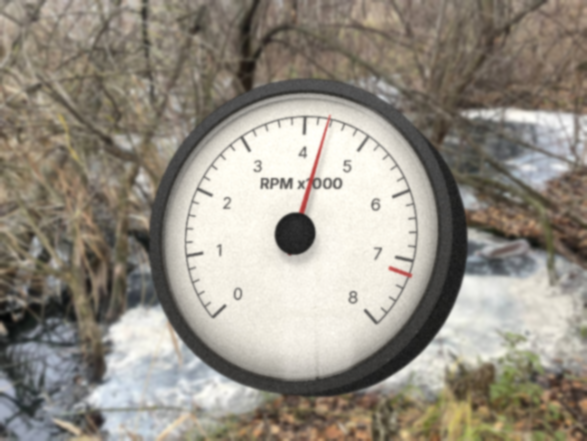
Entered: 4400,rpm
